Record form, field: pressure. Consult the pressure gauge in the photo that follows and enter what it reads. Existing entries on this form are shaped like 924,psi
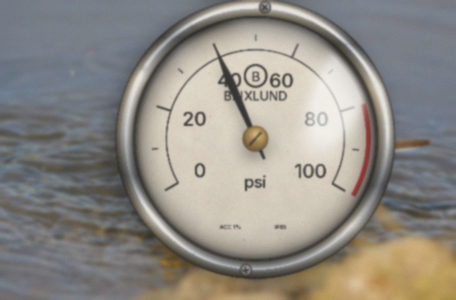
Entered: 40,psi
